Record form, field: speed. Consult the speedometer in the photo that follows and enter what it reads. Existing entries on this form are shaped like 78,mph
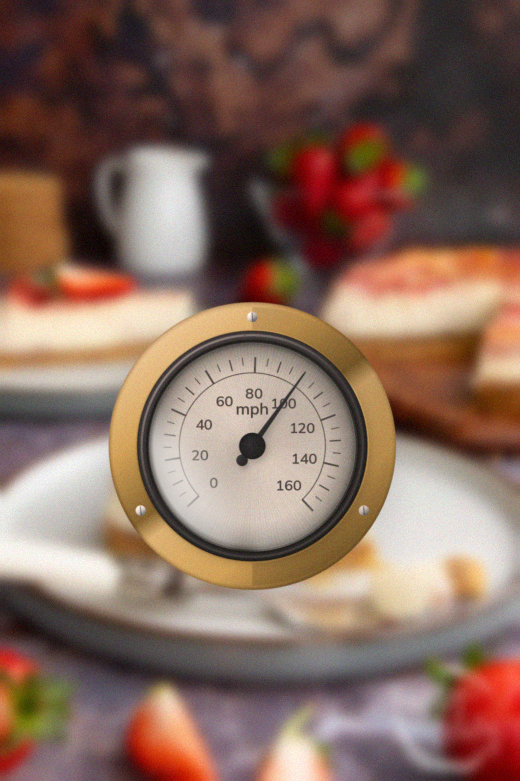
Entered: 100,mph
